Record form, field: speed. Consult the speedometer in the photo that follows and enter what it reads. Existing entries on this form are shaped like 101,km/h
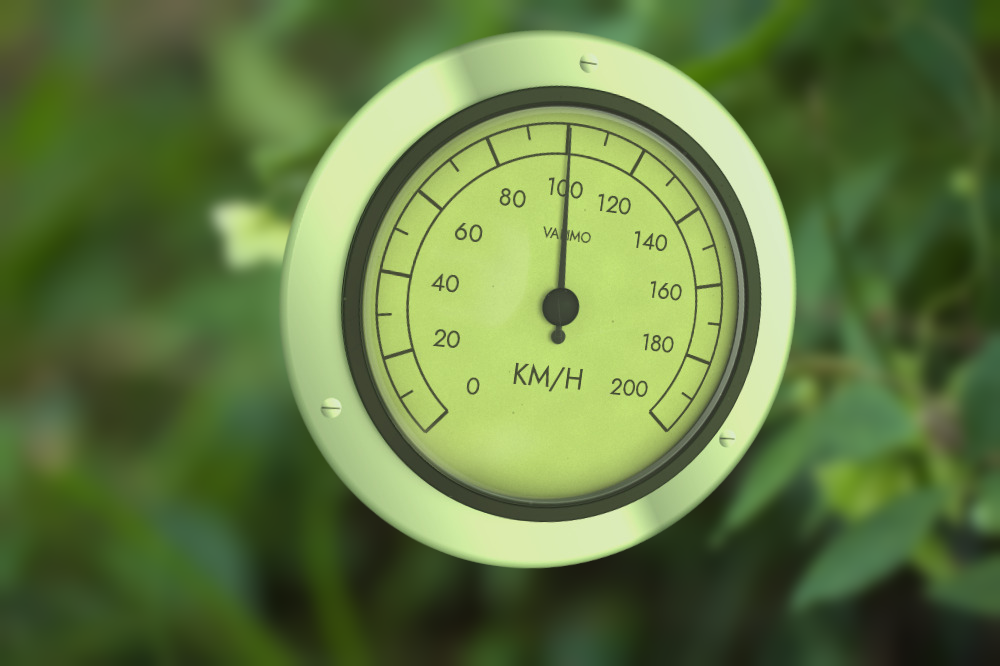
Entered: 100,km/h
